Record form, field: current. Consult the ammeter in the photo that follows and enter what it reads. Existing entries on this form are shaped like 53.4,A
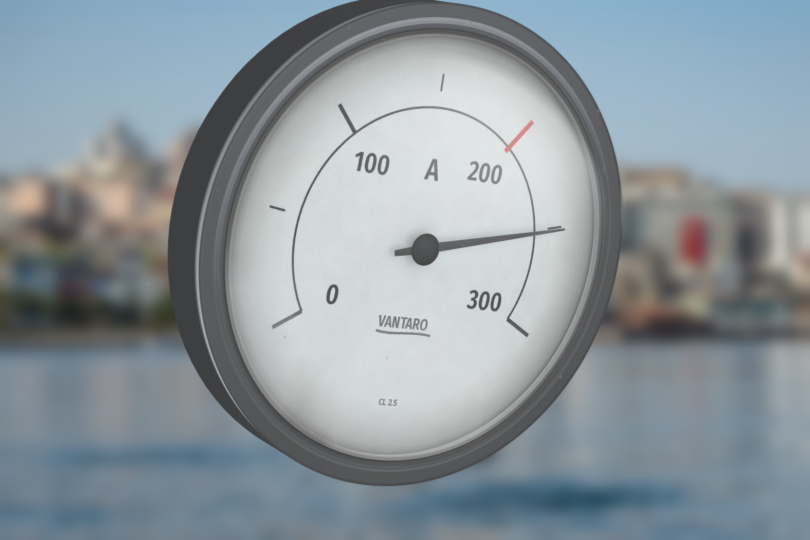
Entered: 250,A
